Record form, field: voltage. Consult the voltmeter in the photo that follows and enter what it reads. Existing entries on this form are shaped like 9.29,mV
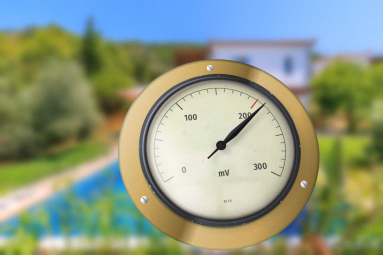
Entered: 210,mV
